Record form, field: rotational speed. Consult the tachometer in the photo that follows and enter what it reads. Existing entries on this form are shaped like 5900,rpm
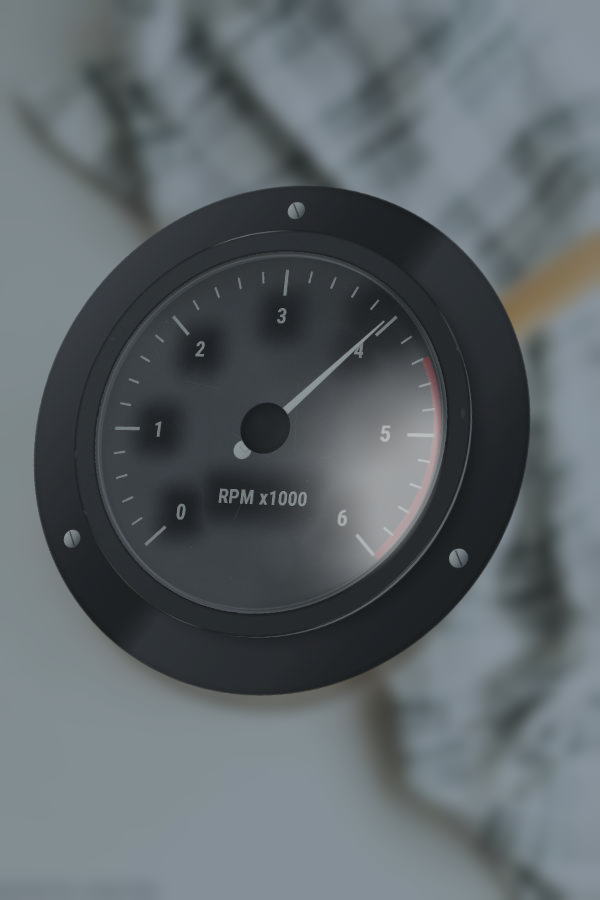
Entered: 4000,rpm
